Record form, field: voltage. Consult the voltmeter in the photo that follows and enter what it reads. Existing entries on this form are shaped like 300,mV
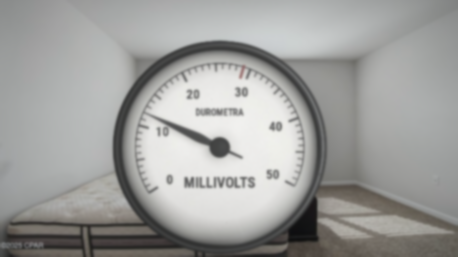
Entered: 12,mV
